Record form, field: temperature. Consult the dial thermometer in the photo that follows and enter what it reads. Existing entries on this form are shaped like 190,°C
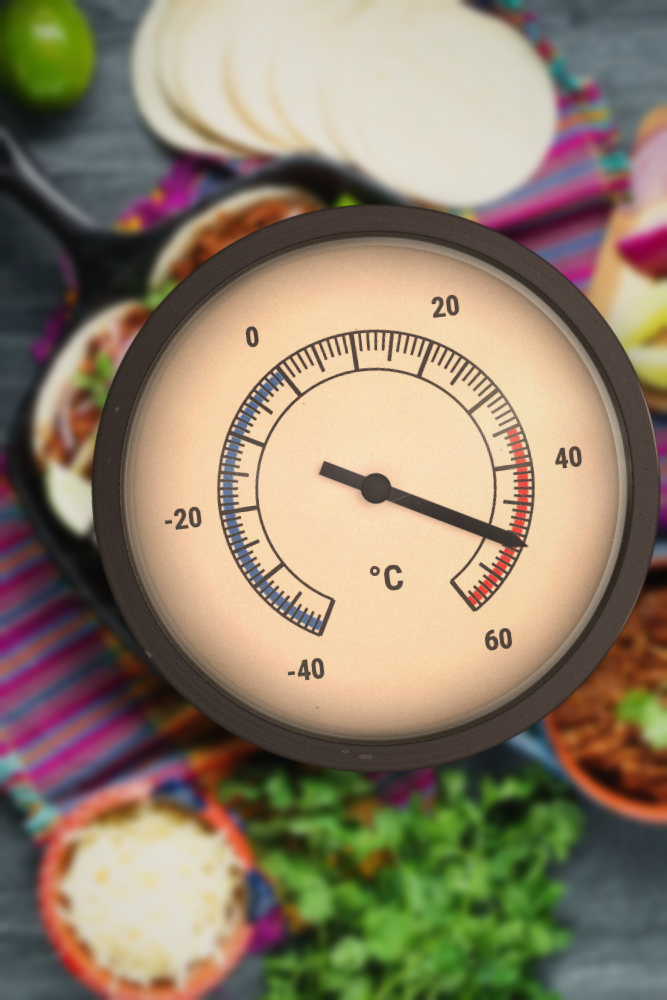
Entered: 50,°C
